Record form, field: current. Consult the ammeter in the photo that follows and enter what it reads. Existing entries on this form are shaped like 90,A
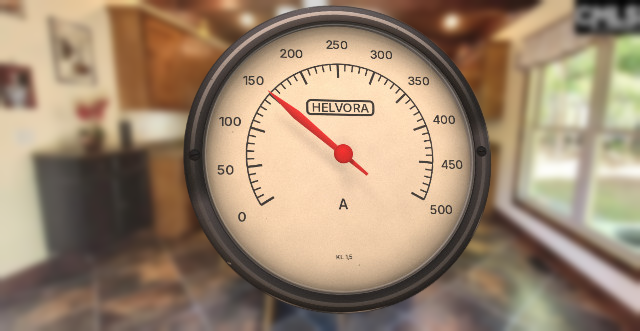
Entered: 150,A
